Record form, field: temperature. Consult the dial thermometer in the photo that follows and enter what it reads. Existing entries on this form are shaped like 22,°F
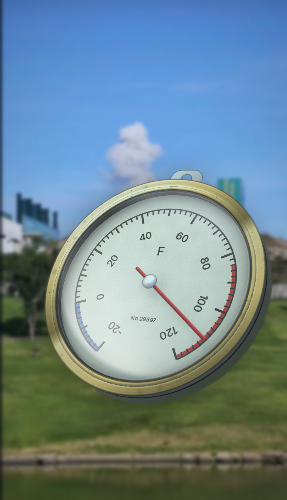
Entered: 110,°F
